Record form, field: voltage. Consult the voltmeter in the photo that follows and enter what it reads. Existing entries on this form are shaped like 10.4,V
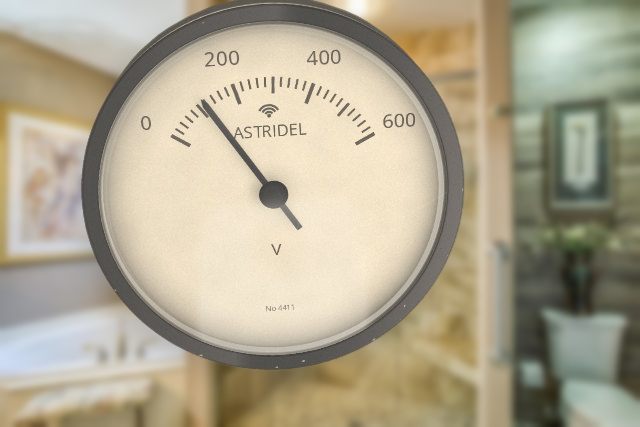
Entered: 120,V
